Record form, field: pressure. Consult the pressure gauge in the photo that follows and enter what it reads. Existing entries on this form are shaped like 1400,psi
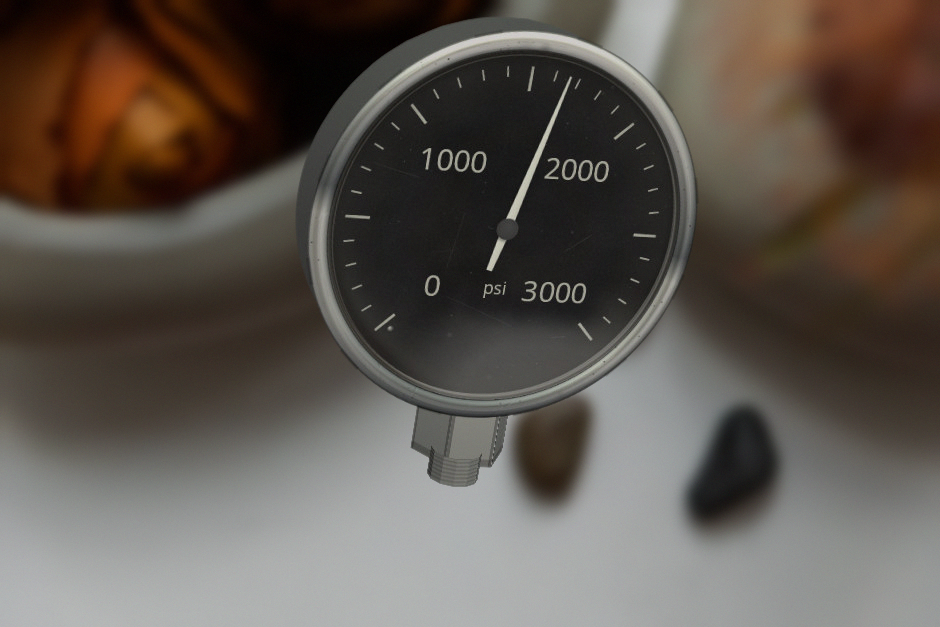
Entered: 1650,psi
